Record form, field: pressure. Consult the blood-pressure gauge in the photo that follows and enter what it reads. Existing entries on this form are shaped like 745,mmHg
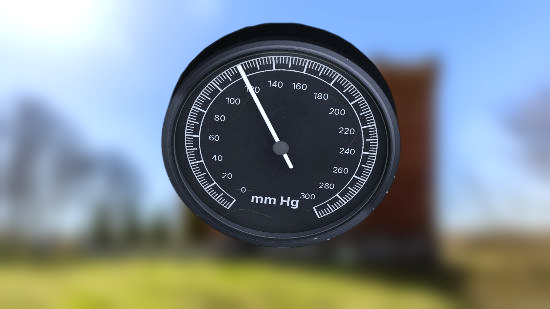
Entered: 120,mmHg
